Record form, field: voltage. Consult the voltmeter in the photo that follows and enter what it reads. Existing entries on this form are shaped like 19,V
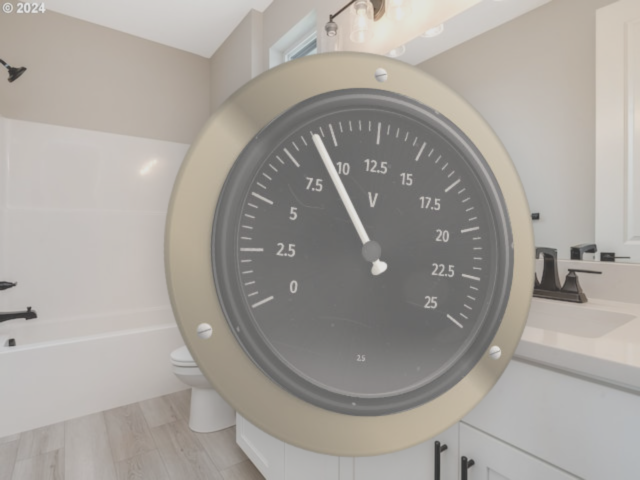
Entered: 9,V
